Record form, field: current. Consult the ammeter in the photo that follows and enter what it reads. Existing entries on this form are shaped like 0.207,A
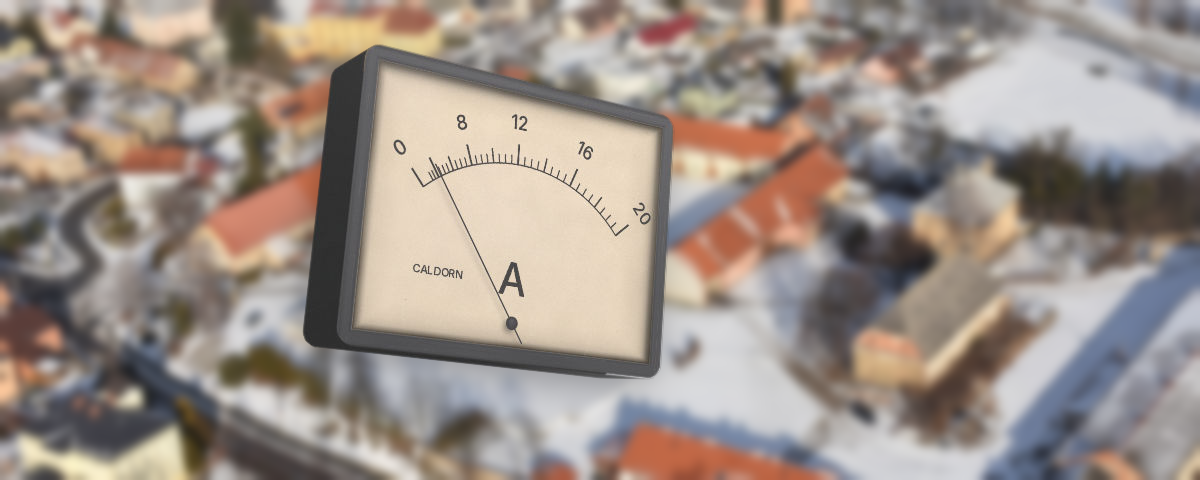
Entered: 4,A
